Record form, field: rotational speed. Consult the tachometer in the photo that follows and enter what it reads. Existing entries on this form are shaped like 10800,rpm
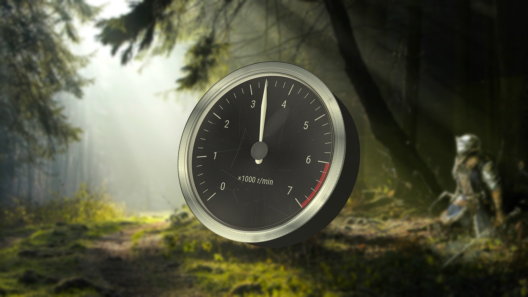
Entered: 3400,rpm
